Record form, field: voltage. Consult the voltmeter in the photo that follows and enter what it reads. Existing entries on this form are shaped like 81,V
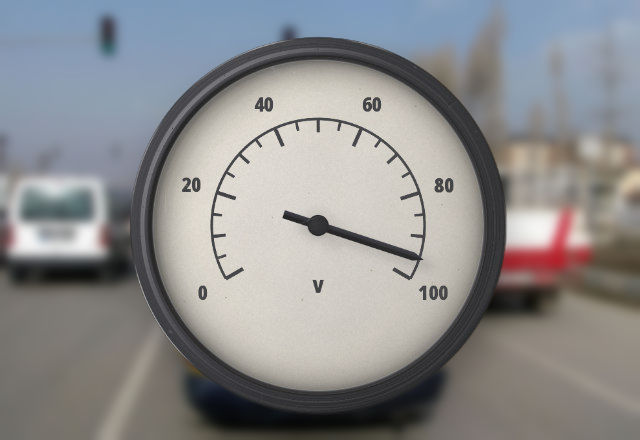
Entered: 95,V
